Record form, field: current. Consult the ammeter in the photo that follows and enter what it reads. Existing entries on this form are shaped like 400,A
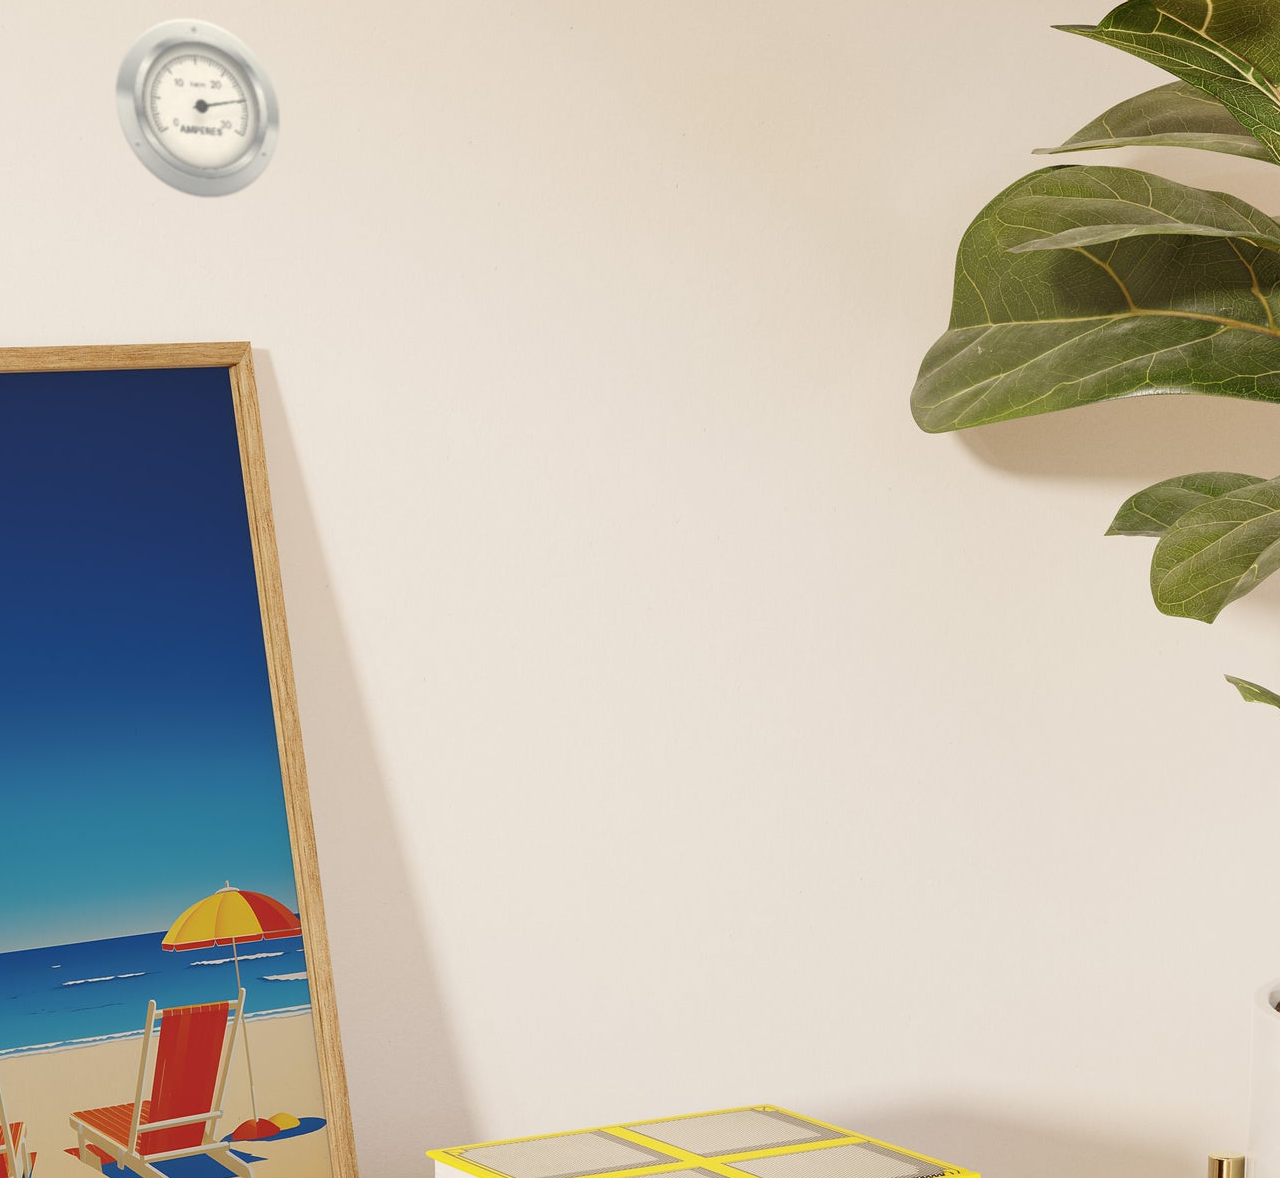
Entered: 25,A
